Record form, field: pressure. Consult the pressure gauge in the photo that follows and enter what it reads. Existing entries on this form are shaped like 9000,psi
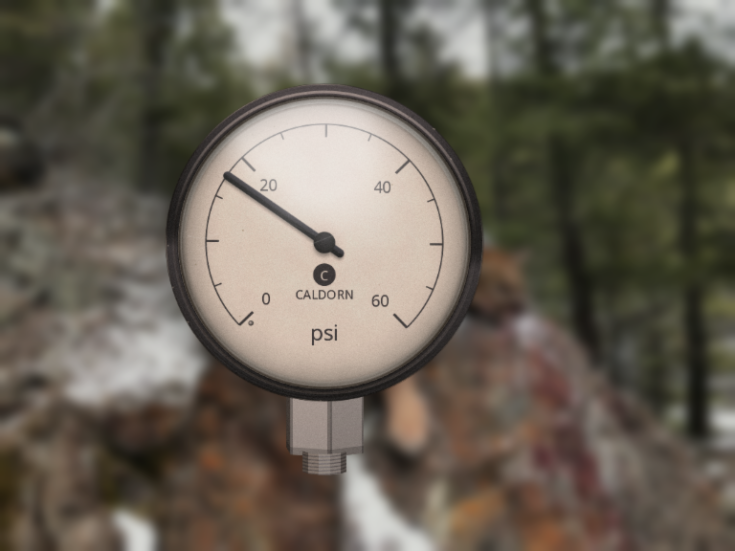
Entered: 17.5,psi
